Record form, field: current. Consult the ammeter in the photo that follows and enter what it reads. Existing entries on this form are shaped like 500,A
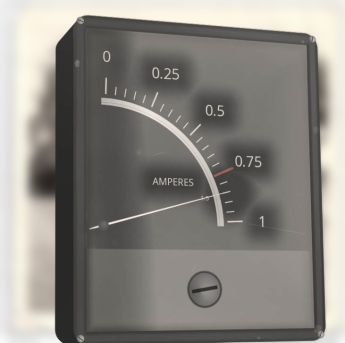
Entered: 0.85,A
